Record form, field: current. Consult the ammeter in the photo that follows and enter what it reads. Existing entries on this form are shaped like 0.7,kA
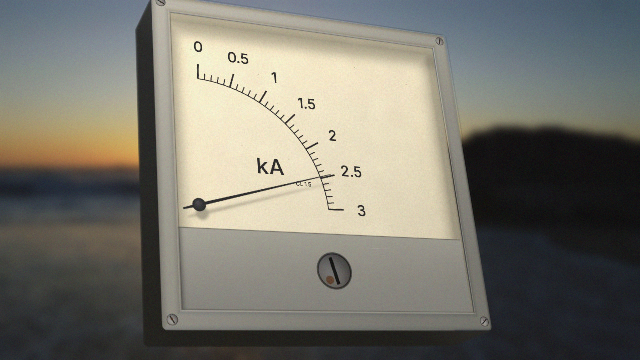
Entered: 2.5,kA
